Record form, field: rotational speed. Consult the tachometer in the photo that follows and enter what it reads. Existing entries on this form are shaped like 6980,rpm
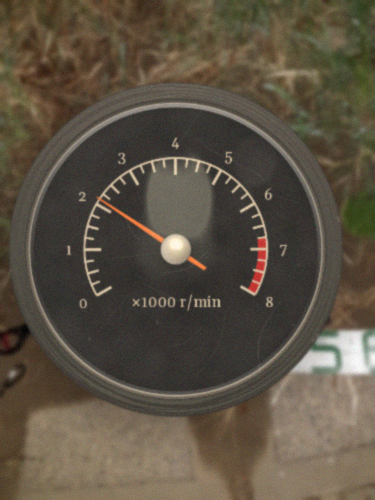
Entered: 2125,rpm
